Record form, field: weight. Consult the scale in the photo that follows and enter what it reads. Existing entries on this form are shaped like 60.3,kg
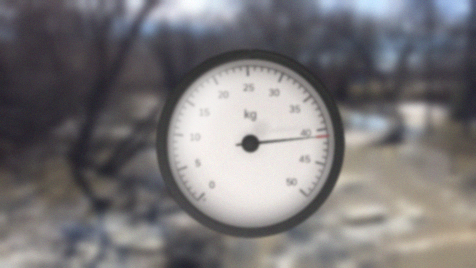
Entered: 41,kg
